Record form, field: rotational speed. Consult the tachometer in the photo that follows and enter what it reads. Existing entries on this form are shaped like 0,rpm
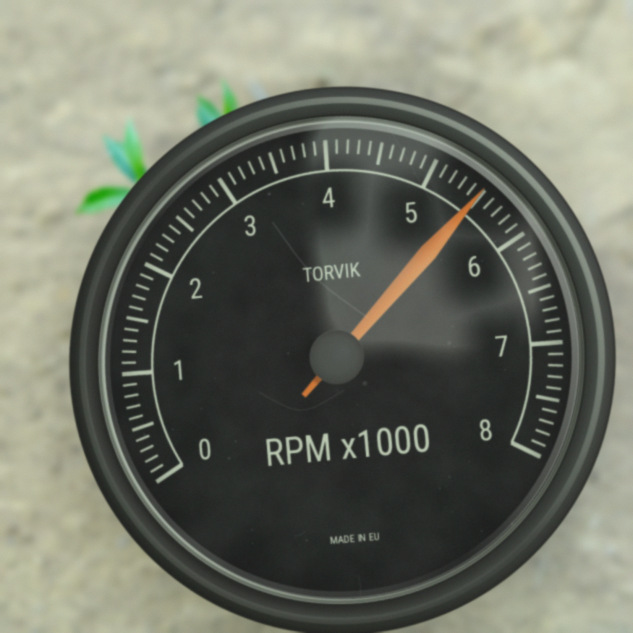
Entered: 5500,rpm
